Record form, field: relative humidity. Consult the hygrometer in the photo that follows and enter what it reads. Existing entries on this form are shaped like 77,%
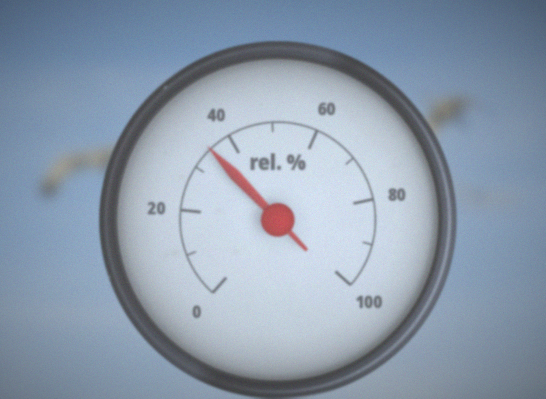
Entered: 35,%
